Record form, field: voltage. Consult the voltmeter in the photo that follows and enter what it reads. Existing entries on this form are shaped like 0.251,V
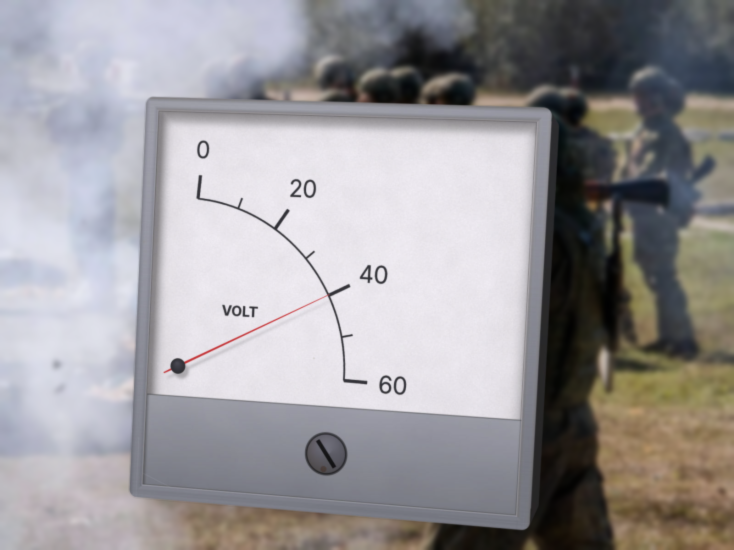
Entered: 40,V
